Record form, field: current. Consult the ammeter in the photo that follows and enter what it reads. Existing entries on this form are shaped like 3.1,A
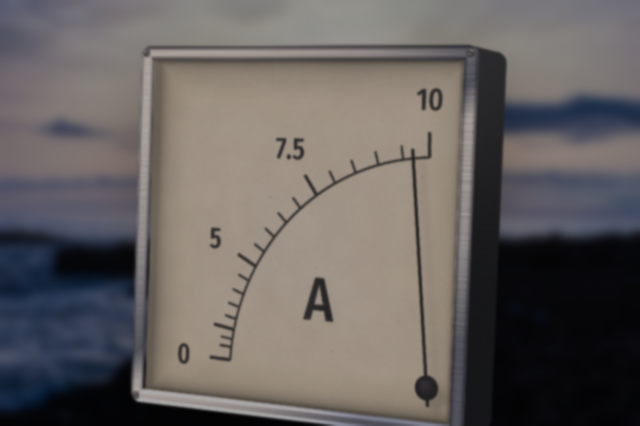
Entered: 9.75,A
